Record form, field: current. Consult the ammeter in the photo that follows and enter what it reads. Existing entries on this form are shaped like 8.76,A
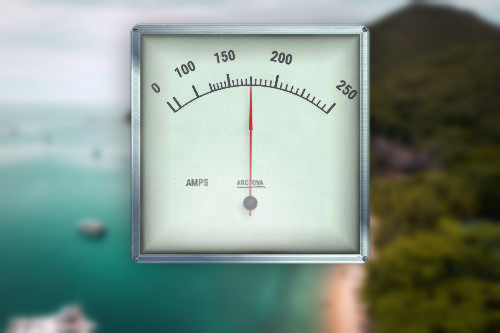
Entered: 175,A
